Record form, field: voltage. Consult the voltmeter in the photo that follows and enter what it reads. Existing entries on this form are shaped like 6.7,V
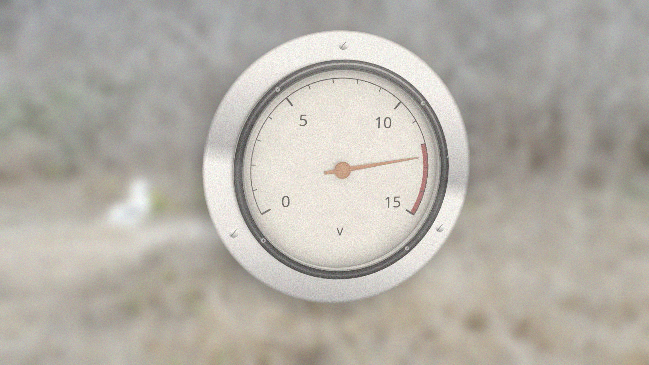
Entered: 12.5,V
